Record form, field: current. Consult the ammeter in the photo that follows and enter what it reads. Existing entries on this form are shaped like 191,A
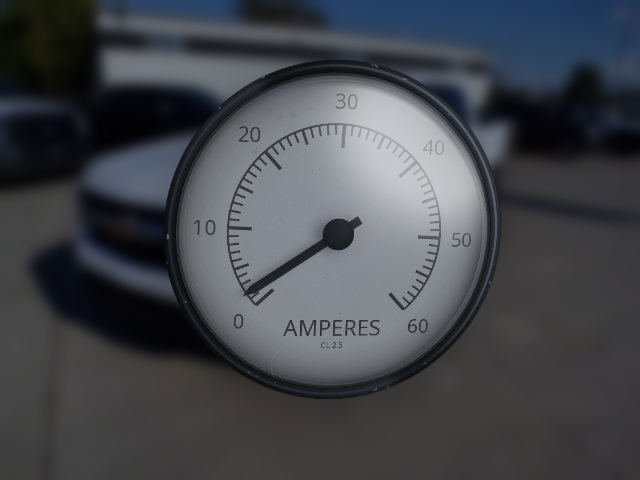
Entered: 2,A
